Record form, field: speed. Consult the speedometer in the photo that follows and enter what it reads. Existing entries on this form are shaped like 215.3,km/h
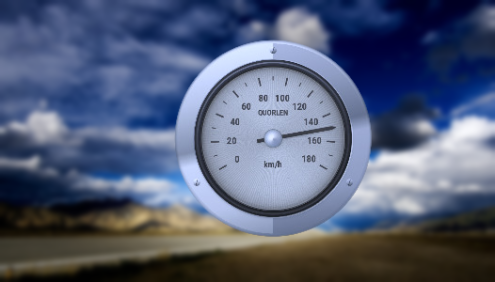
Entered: 150,km/h
